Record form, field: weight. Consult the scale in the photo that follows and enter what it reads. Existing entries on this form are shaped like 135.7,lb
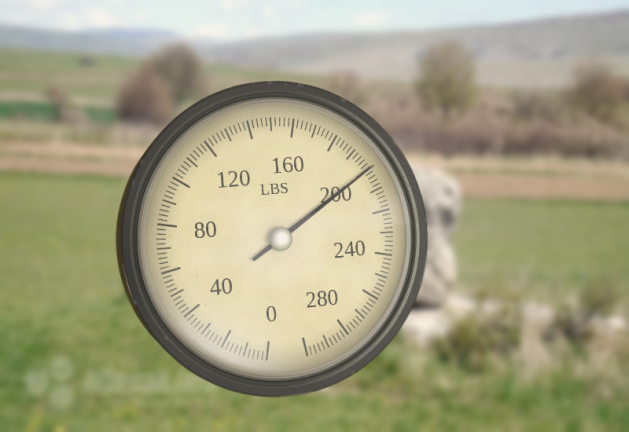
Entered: 200,lb
